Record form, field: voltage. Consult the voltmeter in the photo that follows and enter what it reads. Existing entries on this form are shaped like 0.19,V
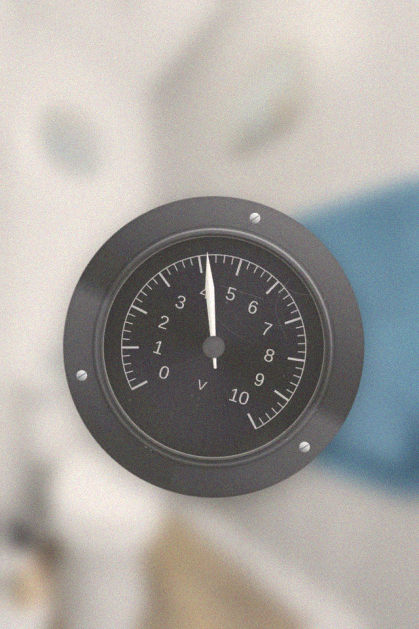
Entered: 4.2,V
